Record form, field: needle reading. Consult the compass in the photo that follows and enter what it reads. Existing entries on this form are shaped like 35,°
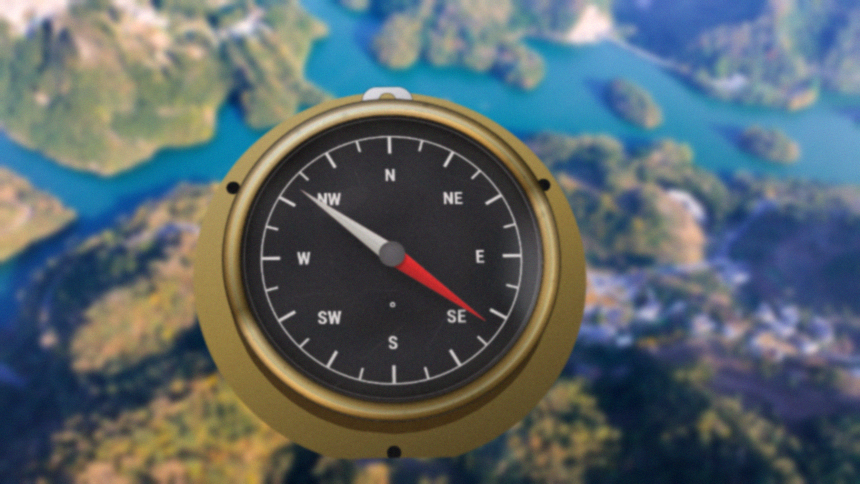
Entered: 127.5,°
